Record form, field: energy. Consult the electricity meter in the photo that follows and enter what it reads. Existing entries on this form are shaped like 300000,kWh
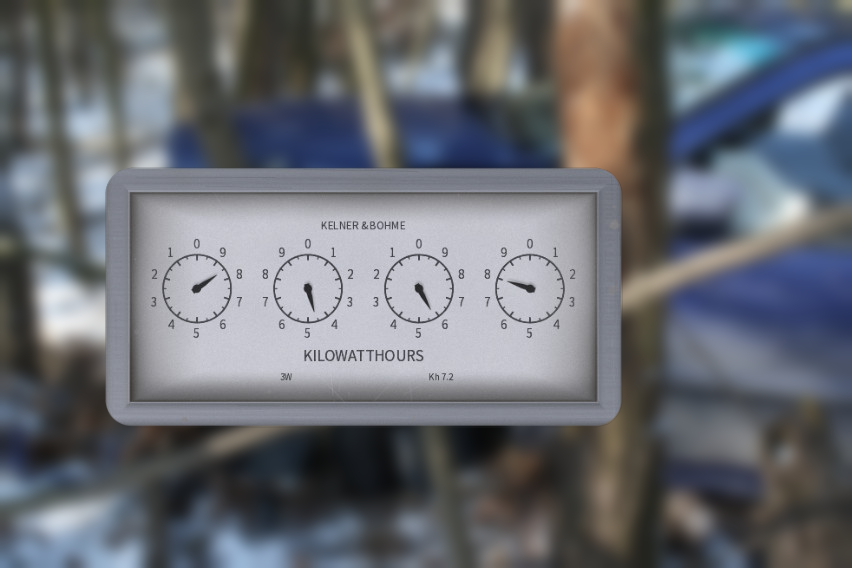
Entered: 8458,kWh
